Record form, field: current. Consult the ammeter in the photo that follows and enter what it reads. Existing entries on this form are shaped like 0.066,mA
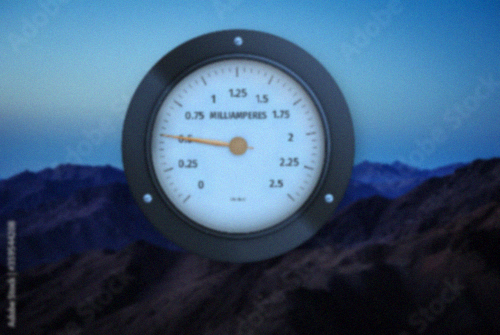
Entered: 0.5,mA
